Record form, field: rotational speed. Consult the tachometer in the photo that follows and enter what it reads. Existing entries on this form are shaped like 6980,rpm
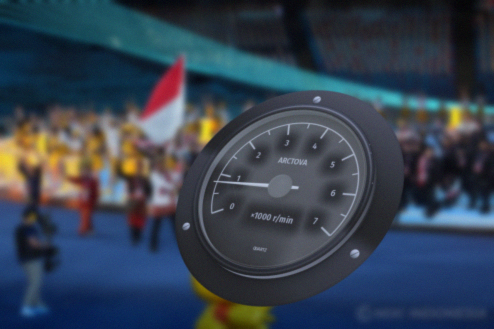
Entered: 750,rpm
